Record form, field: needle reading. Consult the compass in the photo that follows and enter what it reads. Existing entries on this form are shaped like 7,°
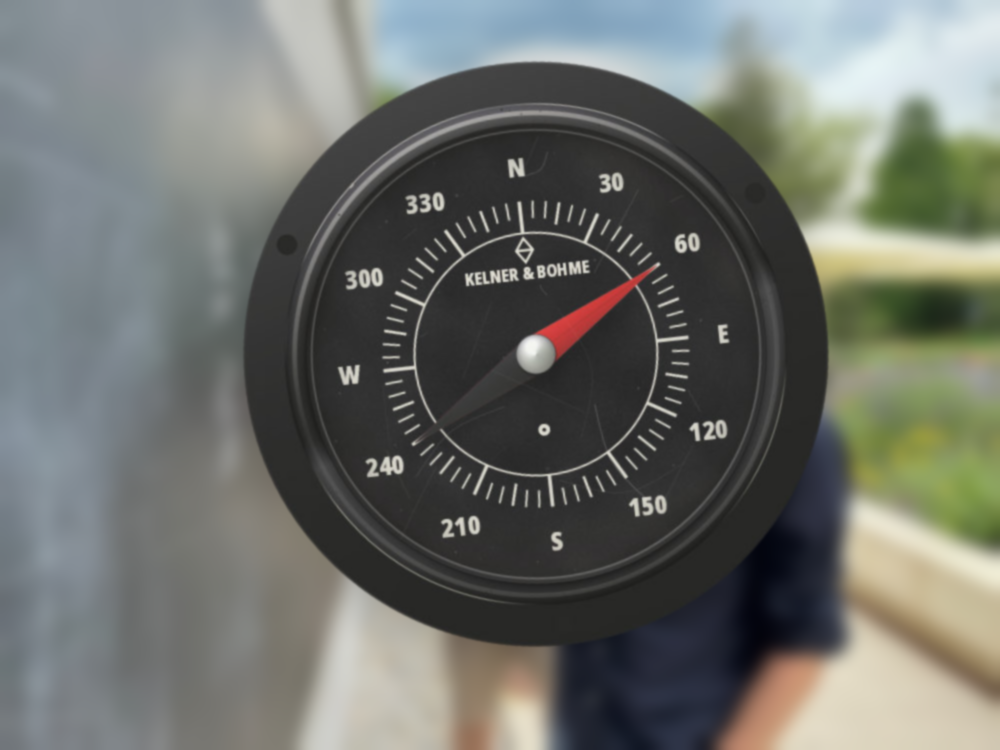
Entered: 60,°
